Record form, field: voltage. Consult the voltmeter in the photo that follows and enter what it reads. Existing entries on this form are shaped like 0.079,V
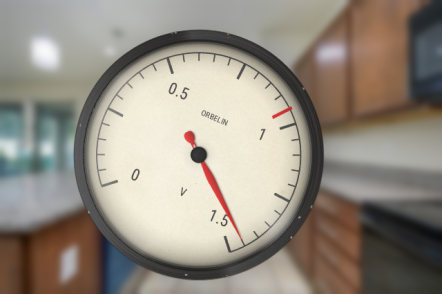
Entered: 1.45,V
